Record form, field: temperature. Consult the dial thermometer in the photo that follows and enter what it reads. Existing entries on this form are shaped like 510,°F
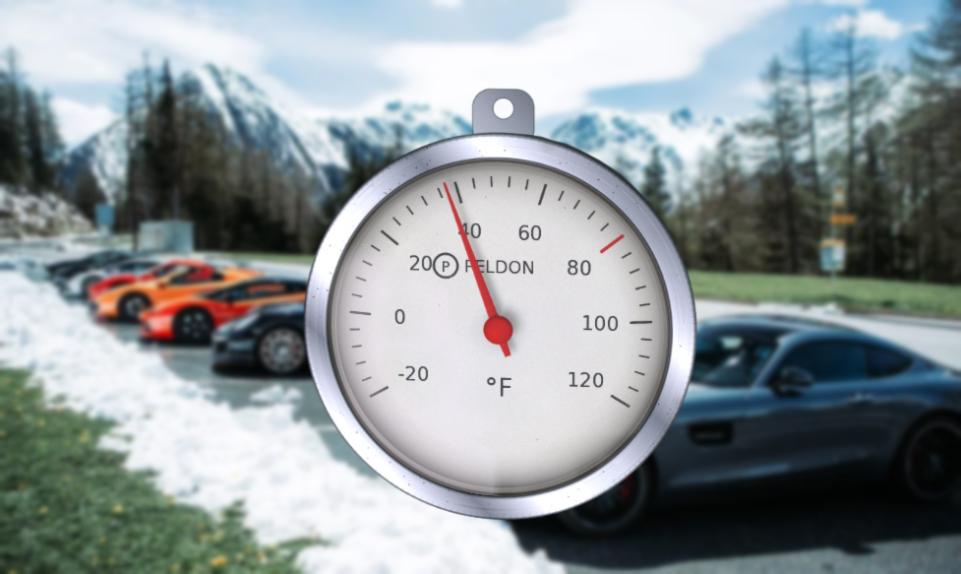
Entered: 38,°F
